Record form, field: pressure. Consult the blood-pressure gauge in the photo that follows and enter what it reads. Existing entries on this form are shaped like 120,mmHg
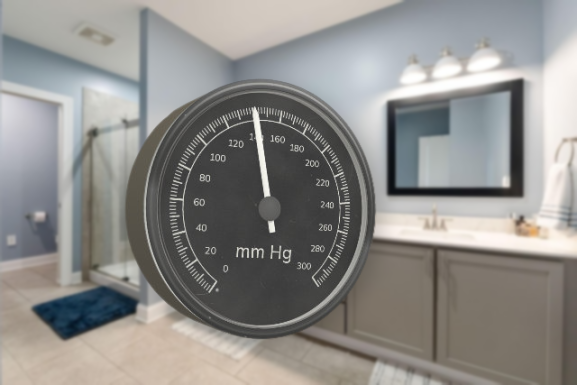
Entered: 140,mmHg
